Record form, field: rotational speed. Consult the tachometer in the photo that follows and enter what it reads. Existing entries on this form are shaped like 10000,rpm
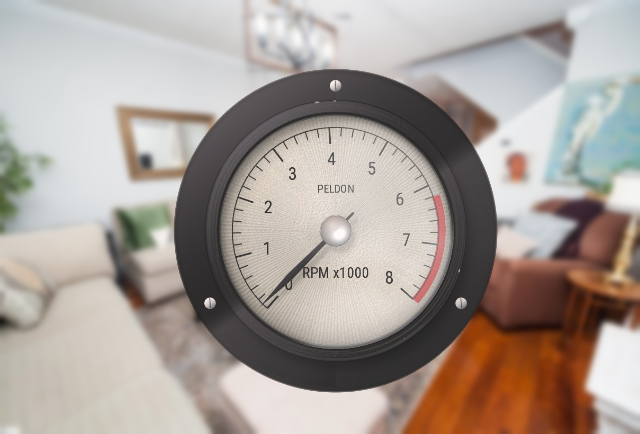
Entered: 100,rpm
